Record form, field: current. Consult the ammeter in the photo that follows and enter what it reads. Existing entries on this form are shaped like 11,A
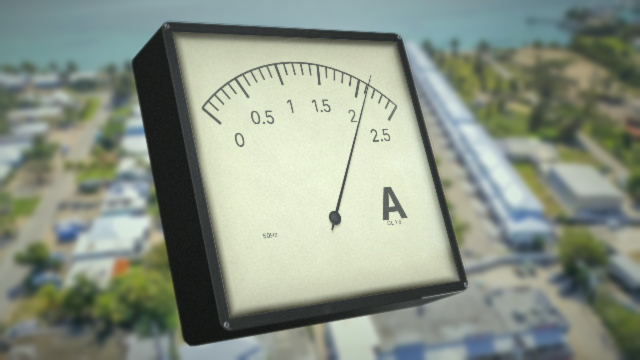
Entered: 2.1,A
